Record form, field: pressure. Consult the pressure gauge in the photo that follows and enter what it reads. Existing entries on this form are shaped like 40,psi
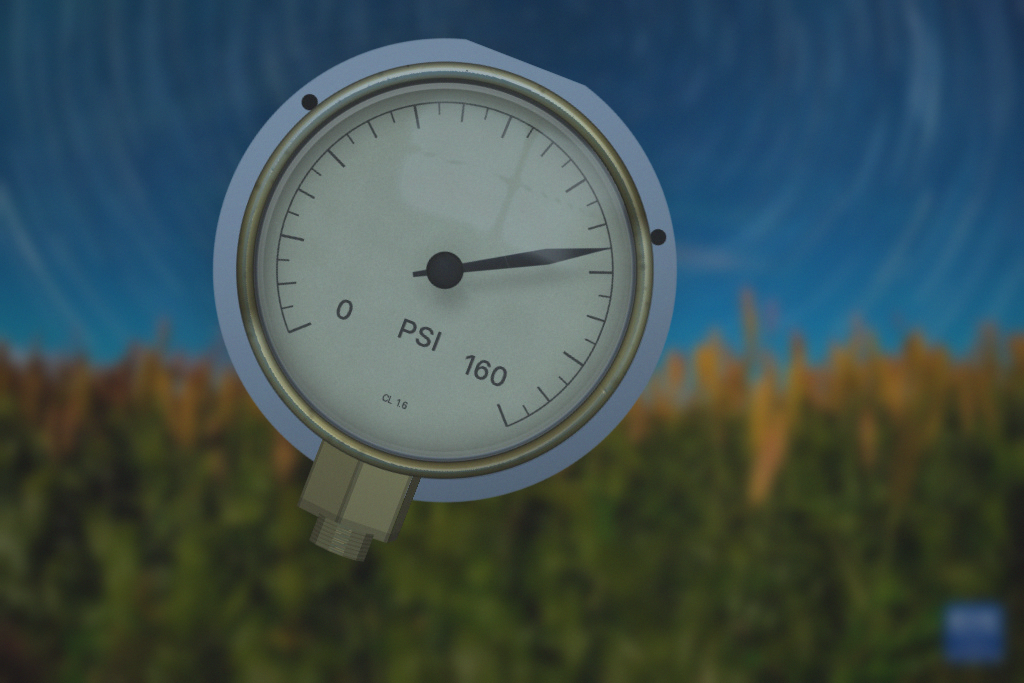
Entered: 115,psi
